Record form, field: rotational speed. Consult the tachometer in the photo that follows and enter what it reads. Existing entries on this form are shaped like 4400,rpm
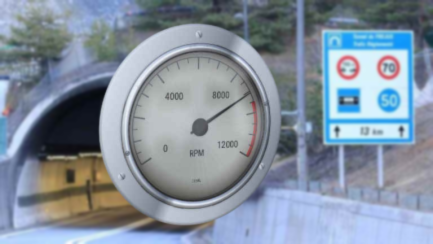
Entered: 9000,rpm
